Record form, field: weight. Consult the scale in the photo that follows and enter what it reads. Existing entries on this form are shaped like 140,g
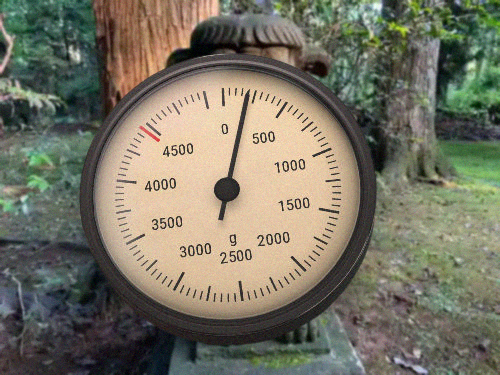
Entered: 200,g
